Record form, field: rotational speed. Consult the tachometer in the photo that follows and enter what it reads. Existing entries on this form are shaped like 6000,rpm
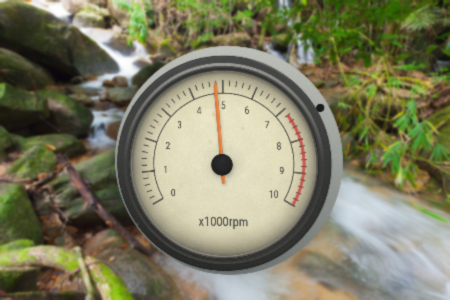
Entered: 4800,rpm
